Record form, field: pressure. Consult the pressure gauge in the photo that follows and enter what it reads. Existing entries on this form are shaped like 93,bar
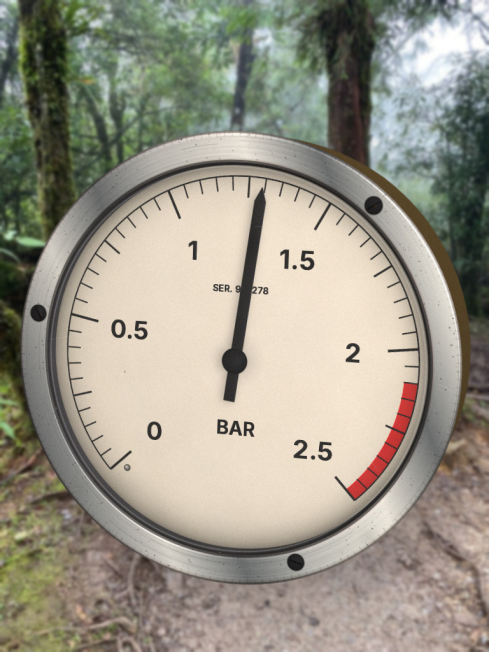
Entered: 1.3,bar
